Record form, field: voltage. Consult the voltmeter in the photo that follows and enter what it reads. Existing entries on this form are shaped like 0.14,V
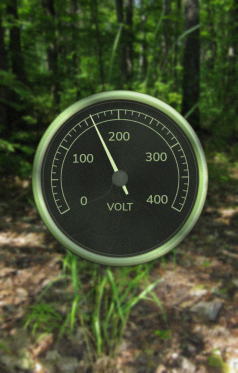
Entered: 160,V
